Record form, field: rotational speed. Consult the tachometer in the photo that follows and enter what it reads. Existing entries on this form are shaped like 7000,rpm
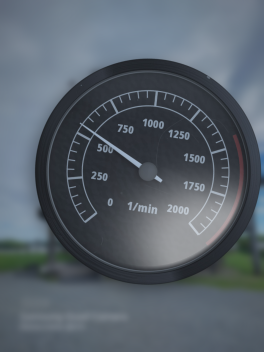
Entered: 550,rpm
